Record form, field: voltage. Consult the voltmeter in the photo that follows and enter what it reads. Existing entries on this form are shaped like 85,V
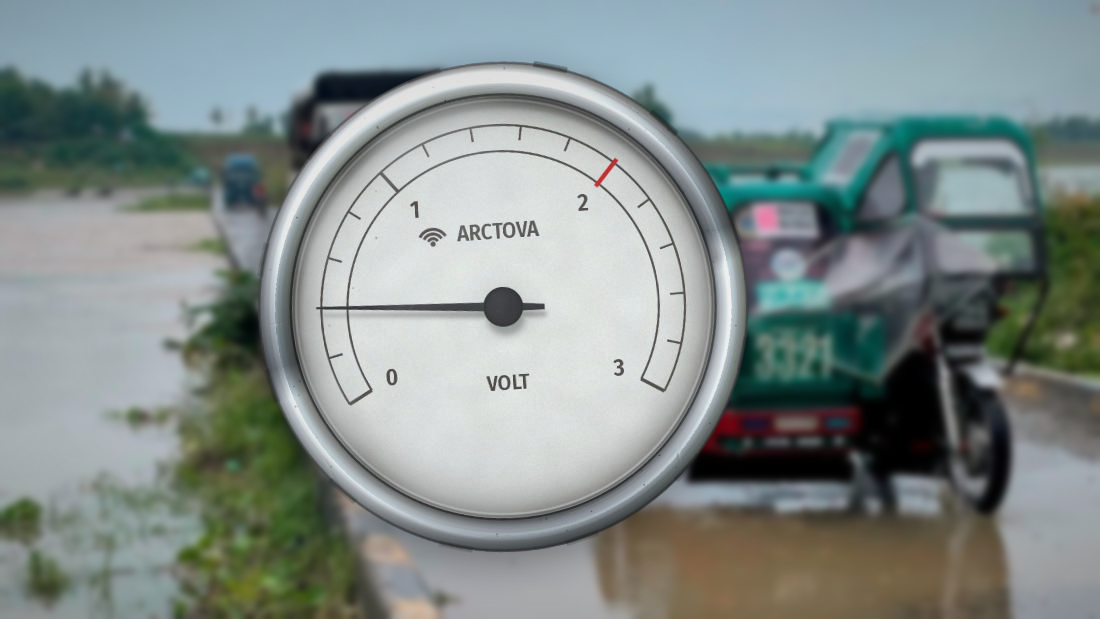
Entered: 0.4,V
